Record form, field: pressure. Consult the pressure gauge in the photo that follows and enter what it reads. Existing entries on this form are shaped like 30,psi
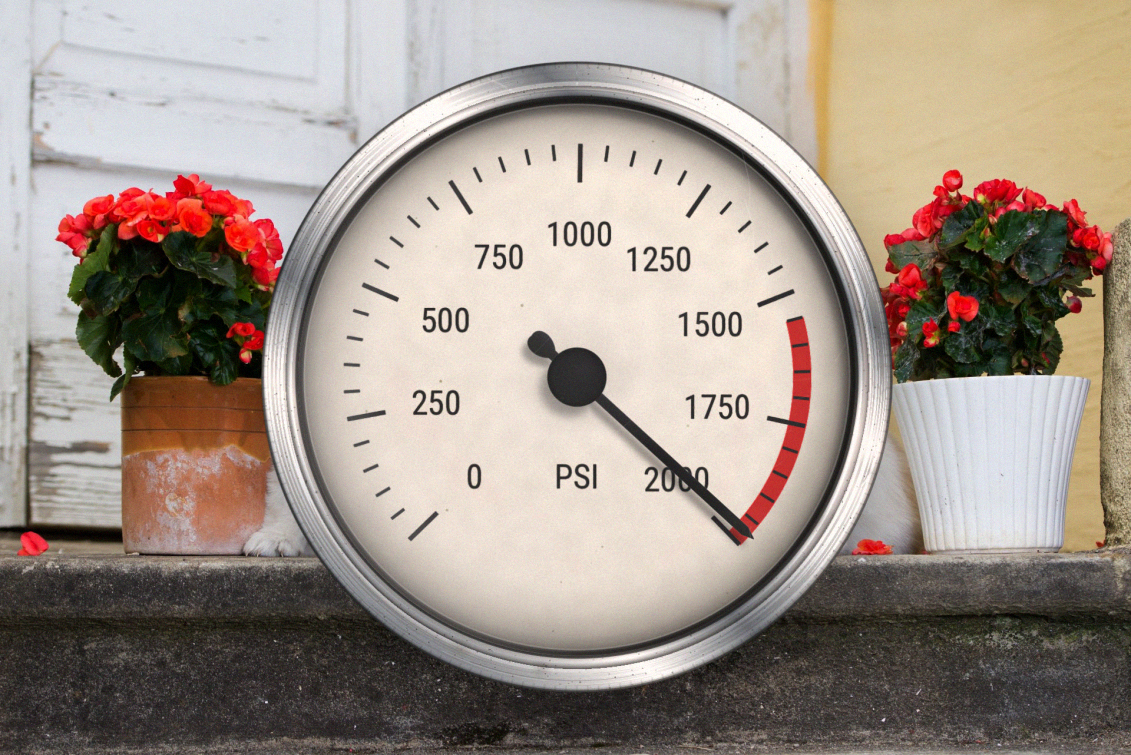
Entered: 1975,psi
